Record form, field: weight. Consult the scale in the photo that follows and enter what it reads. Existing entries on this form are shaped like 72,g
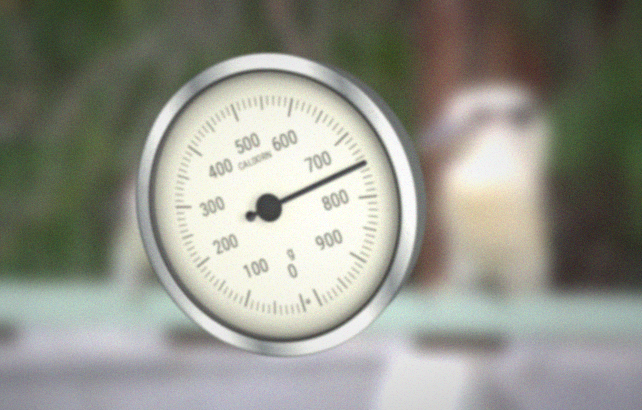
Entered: 750,g
